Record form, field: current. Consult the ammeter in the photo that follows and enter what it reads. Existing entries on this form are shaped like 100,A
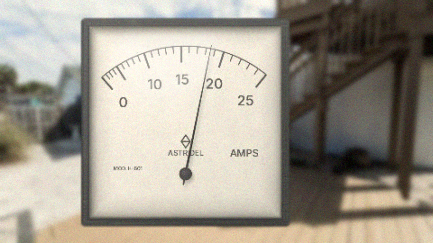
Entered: 18.5,A
